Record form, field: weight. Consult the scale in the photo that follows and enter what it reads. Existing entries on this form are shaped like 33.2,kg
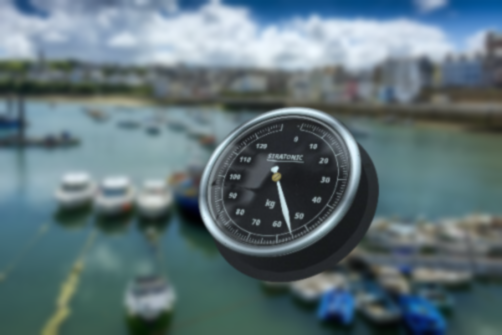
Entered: 55,kg
